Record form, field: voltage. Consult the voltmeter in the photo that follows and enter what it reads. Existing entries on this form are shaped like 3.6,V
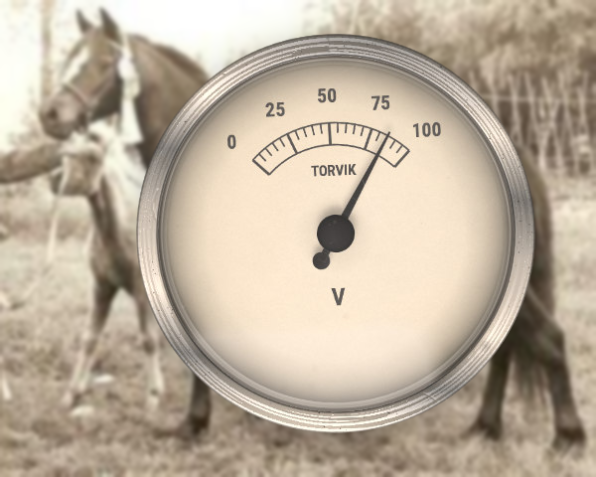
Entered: 85,V
